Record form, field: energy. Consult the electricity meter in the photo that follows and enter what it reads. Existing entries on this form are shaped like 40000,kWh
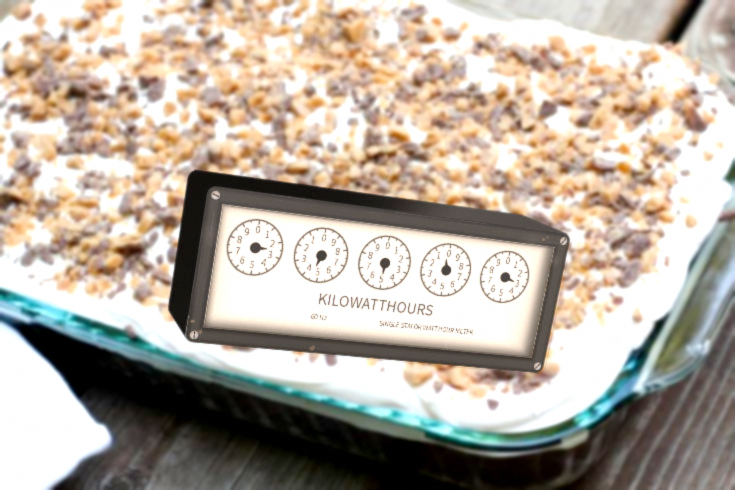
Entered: 24503,kWh
